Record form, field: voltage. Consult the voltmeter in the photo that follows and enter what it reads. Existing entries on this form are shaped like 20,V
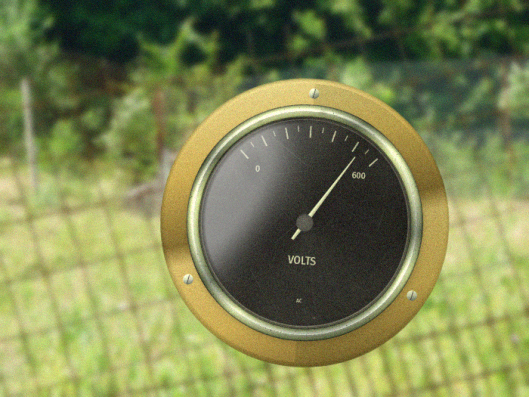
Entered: 525,V
